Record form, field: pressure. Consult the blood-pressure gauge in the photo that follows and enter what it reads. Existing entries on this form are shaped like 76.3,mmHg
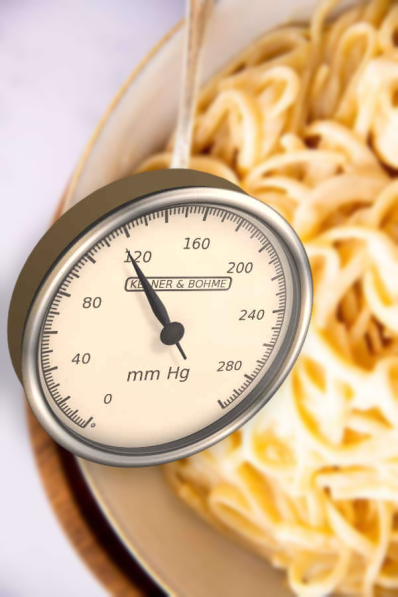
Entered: 116,mmHg
